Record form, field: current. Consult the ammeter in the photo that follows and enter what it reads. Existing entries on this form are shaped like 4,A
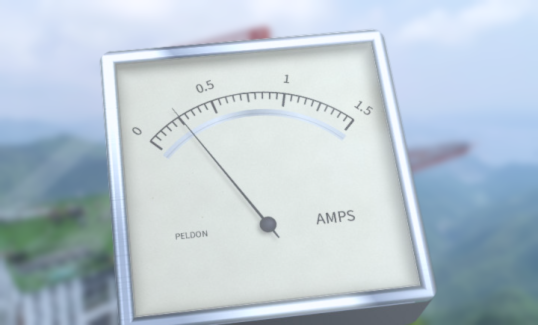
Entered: 0.25,A
